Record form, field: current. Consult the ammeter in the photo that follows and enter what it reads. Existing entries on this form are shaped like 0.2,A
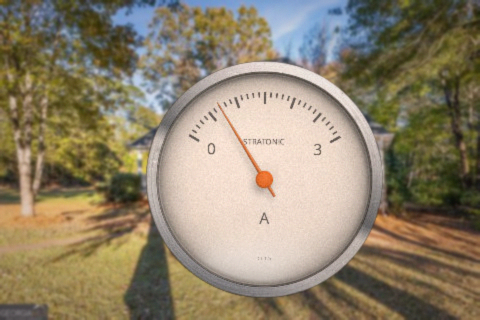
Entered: 0.7,A
